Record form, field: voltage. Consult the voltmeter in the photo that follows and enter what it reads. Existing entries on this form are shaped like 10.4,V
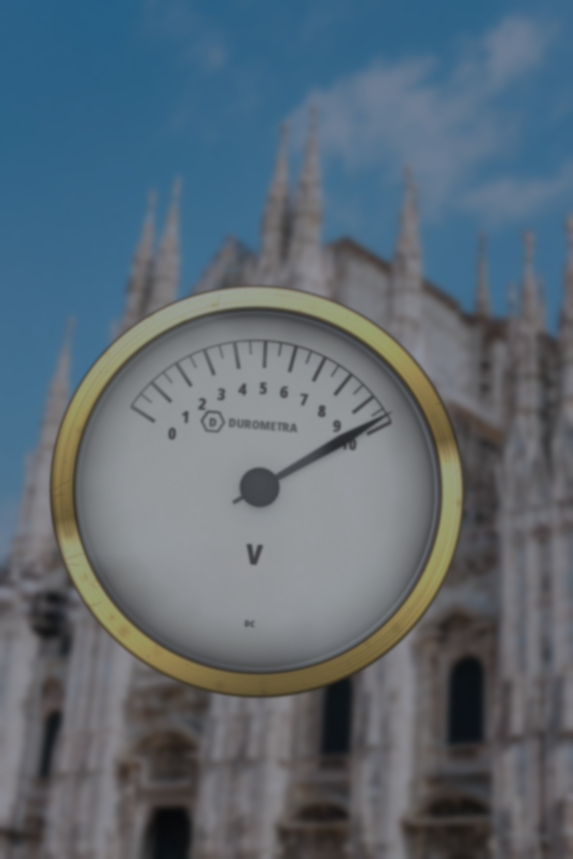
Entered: 9.75,V
